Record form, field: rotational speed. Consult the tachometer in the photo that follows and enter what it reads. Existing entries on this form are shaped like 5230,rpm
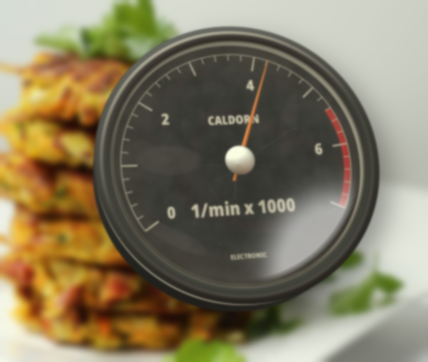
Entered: 4200,rpm
